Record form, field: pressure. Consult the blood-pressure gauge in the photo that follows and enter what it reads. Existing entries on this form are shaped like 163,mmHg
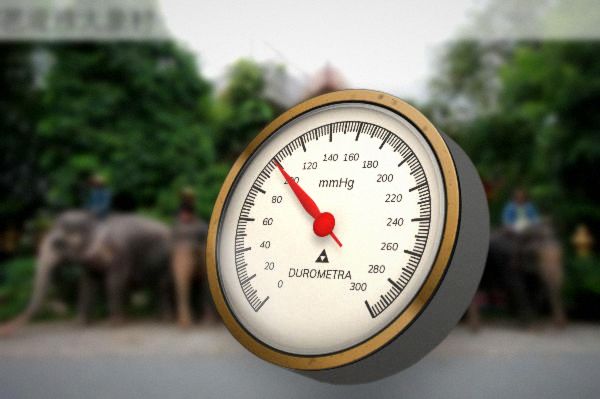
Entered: 100,mmHg
